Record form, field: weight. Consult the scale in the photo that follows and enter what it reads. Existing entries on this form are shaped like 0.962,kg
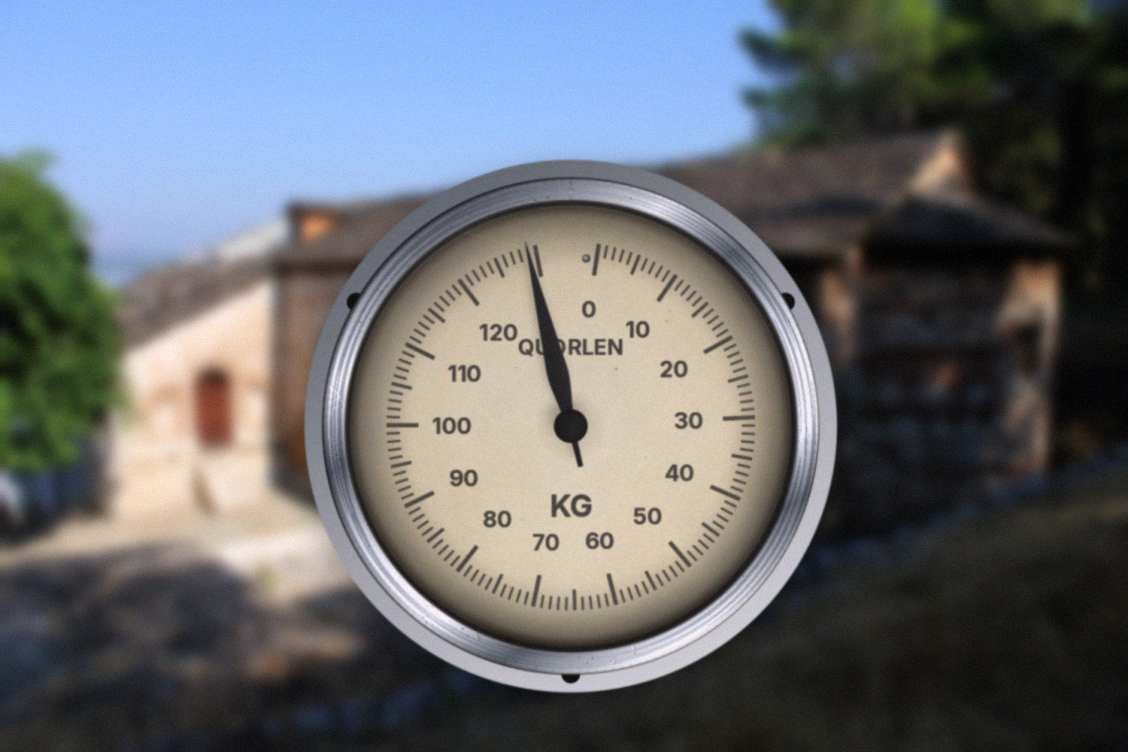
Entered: 129,kg
